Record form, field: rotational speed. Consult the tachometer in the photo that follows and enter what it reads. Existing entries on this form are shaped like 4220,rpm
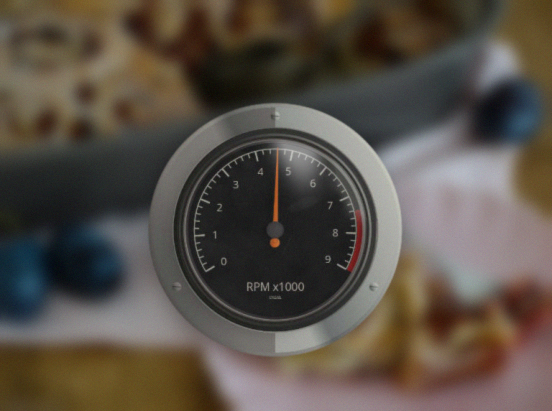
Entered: 4600,rpm
